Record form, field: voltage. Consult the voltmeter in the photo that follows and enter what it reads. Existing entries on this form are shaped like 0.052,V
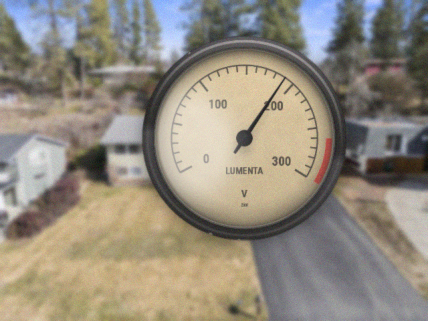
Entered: 190,V
